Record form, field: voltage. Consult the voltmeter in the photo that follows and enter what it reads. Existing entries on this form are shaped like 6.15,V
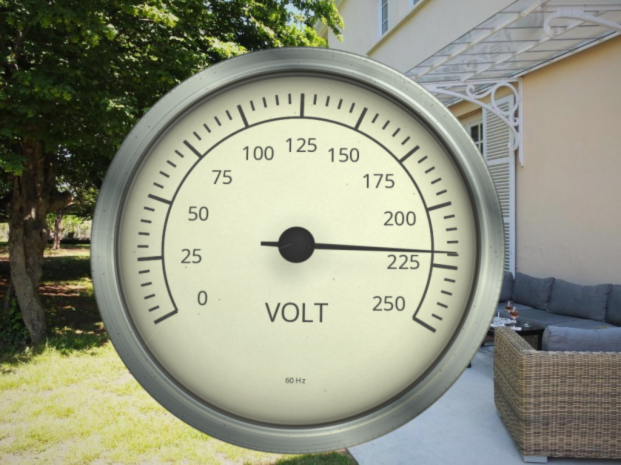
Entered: 220,V
